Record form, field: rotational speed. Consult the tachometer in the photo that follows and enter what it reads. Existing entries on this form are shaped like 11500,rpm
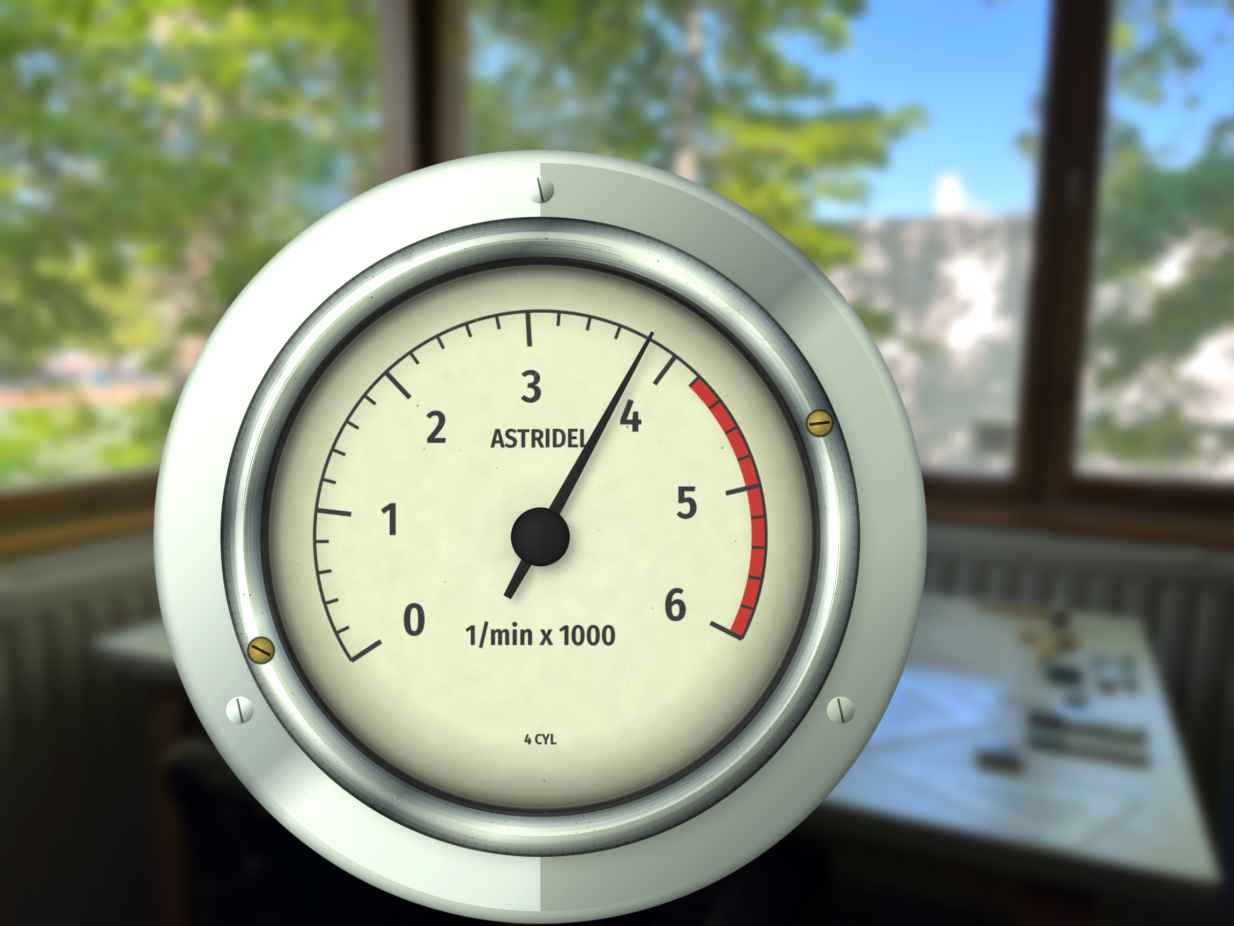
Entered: 3800,rpm
